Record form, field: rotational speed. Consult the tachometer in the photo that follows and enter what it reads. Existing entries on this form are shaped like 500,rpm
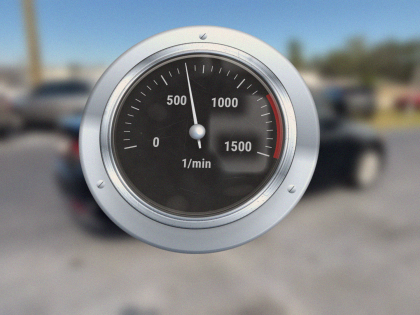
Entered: 650,rpm
